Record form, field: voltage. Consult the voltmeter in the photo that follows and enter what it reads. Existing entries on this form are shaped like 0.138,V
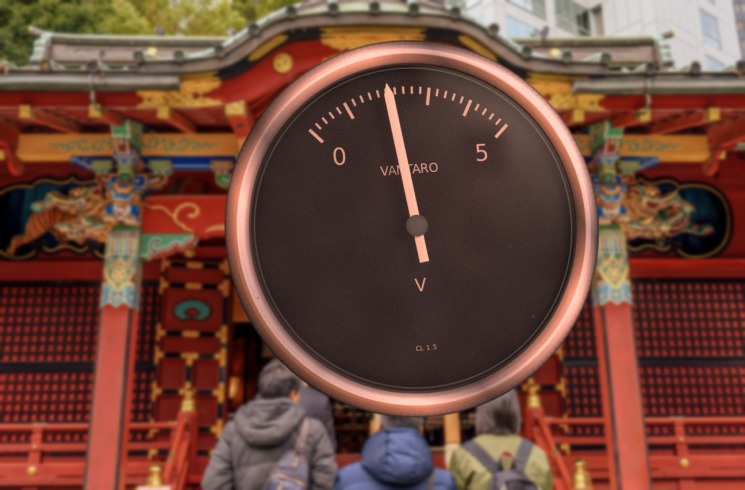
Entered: 2,V
